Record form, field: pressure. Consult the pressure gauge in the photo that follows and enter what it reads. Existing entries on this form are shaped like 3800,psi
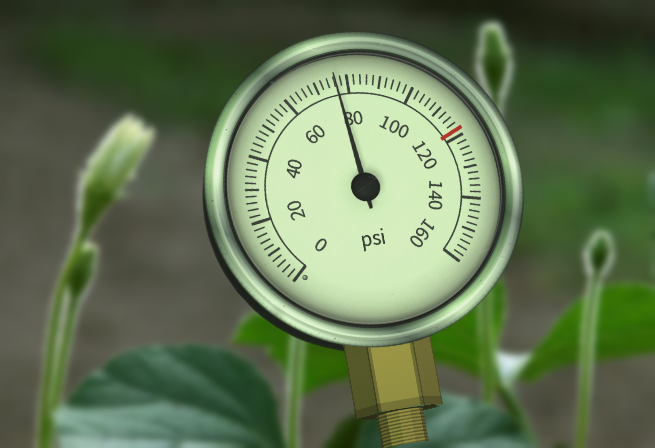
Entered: 76,psi
